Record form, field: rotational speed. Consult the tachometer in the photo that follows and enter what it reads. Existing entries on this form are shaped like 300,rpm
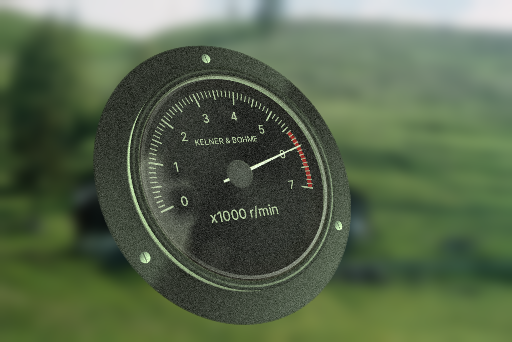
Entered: 6000,rpm
